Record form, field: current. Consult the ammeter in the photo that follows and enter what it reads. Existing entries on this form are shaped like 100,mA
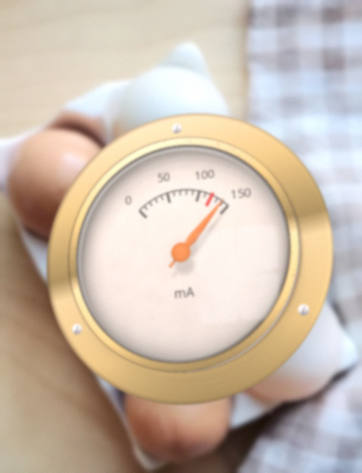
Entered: 140,mA
